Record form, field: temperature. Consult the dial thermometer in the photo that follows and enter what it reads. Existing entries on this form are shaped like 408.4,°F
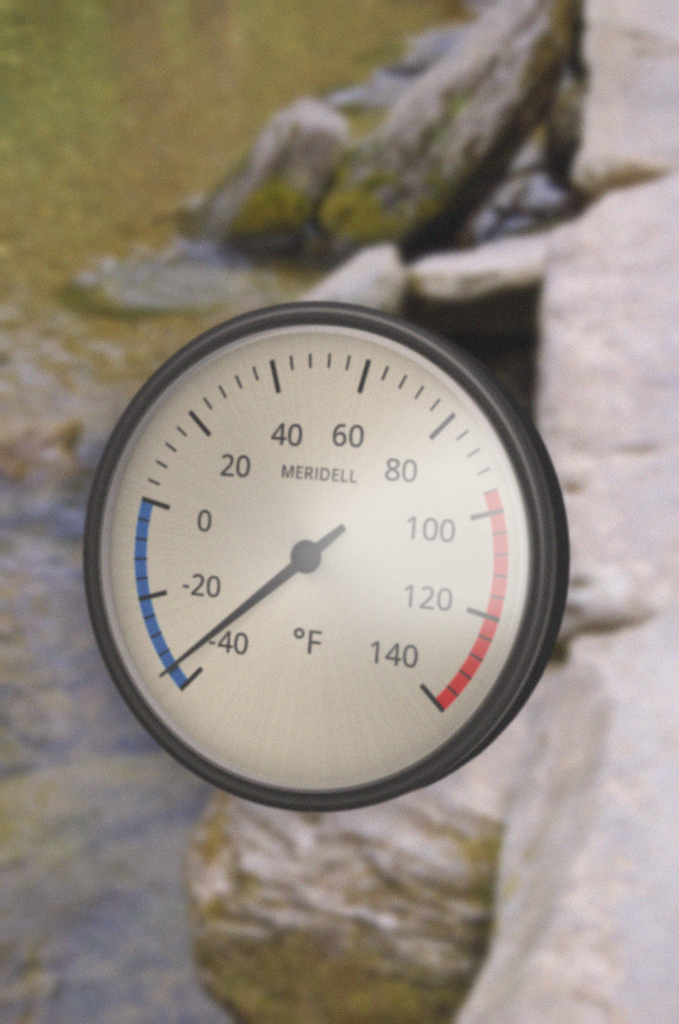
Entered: -36,°F
